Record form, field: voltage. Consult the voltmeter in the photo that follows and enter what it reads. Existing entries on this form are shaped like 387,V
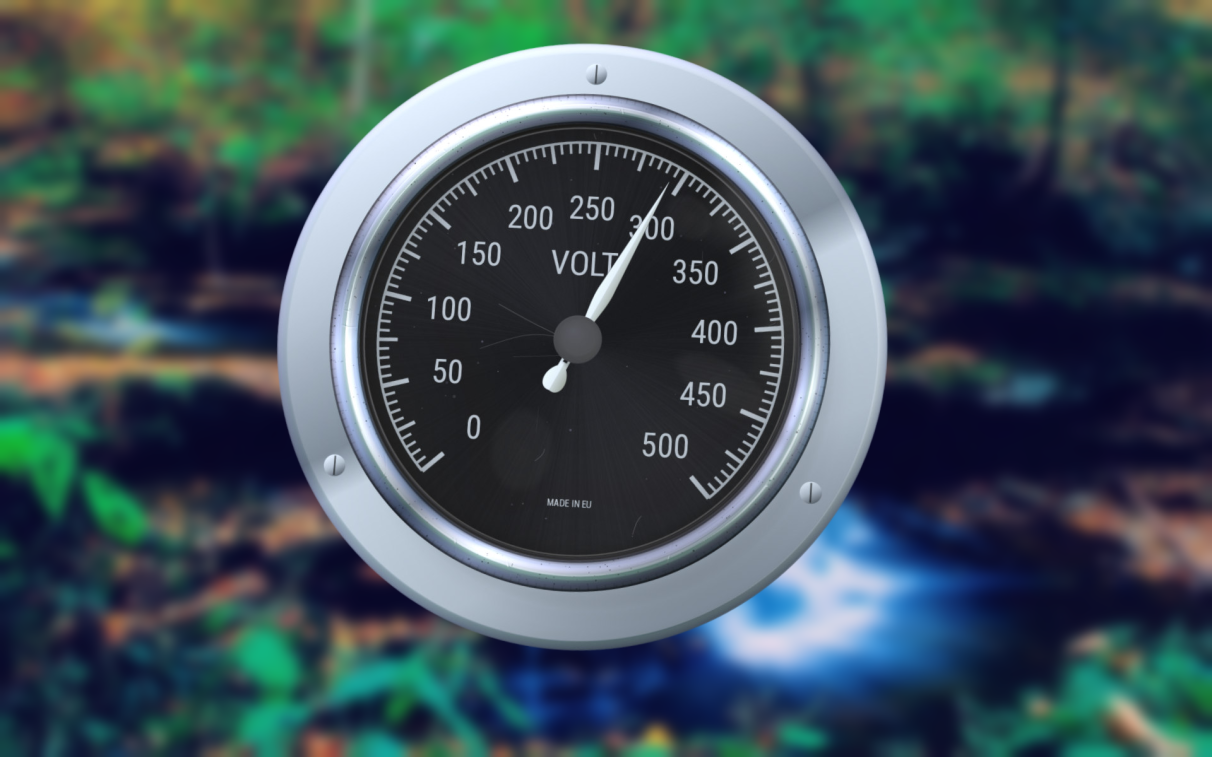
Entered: 295,V
